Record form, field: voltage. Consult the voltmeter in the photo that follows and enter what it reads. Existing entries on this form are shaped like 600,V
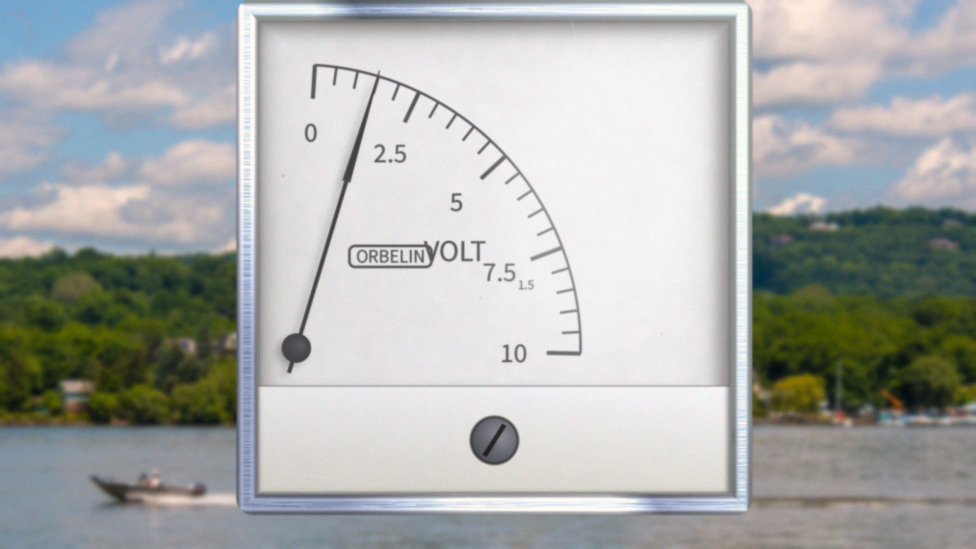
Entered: 1.5,V
